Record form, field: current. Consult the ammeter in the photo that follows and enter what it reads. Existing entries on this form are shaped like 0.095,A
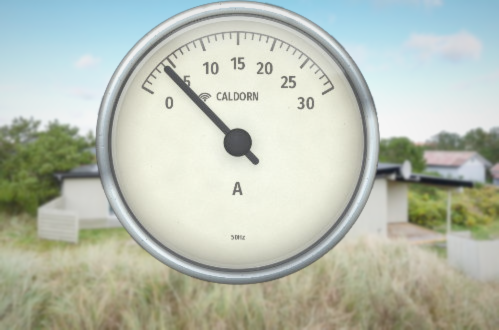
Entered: 4,A
